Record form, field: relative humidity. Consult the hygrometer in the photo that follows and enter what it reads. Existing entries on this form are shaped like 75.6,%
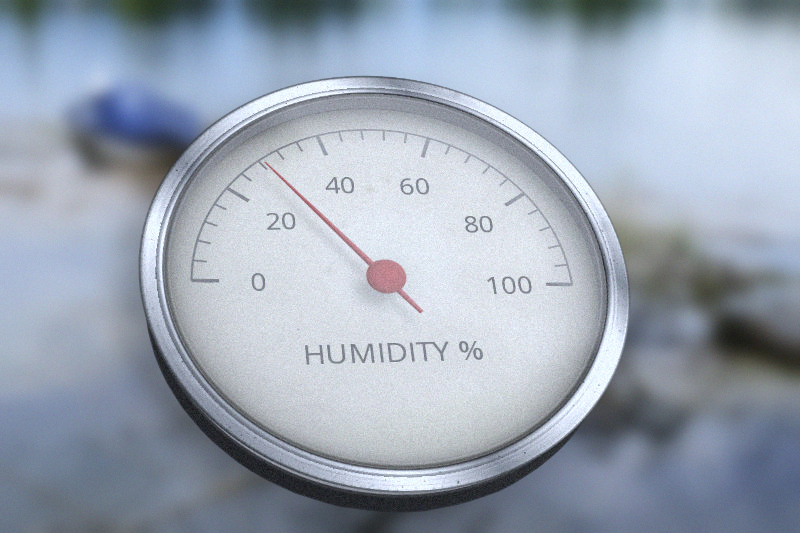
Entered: 28,%
